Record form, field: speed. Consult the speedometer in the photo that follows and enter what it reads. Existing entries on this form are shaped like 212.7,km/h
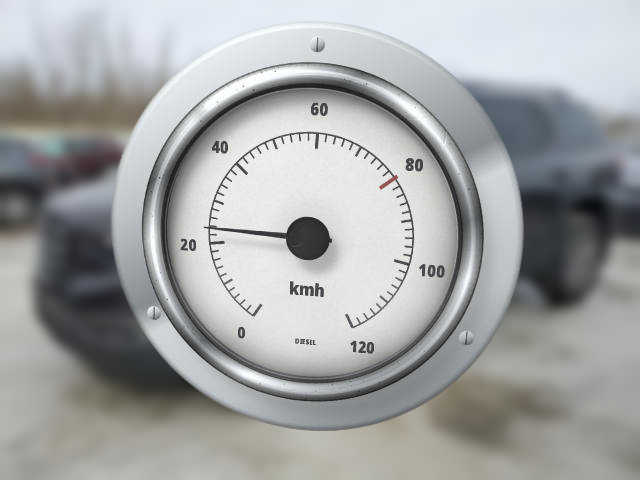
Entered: 24,km/h
